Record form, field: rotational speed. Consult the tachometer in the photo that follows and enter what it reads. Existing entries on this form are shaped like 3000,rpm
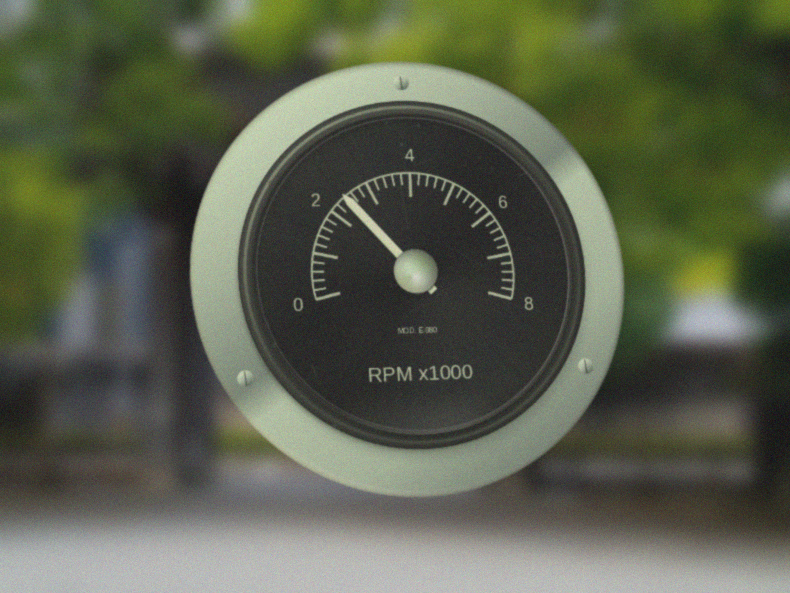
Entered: 2400,rpm
